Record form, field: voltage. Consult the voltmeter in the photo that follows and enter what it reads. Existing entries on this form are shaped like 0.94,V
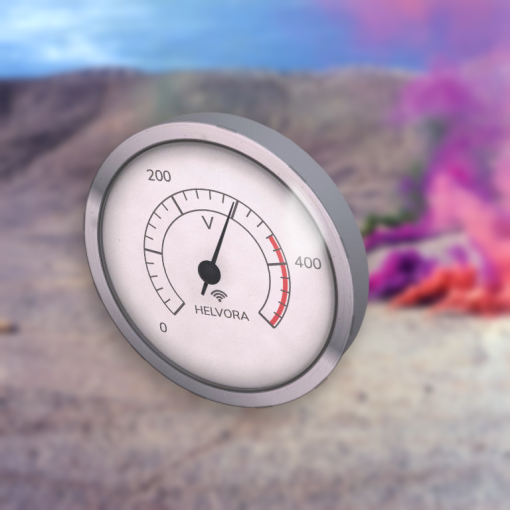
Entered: 300,V
